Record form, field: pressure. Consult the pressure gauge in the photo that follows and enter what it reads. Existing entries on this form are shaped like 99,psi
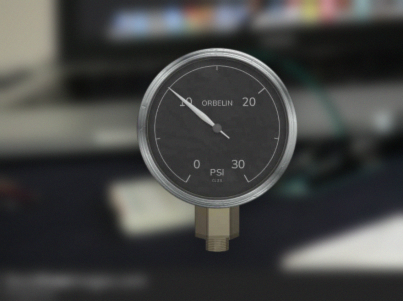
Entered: 10,psi
